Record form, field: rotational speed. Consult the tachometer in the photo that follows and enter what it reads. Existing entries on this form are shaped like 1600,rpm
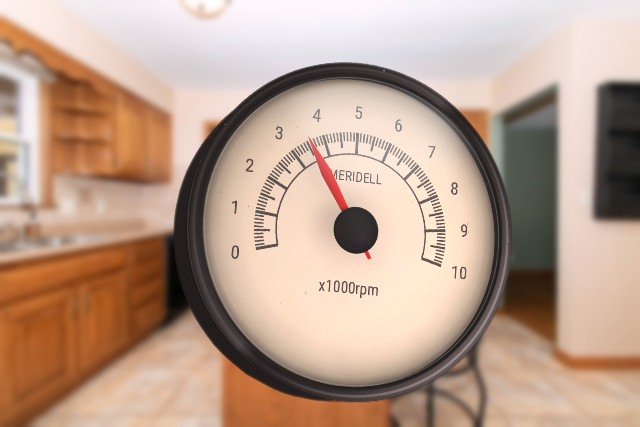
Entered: 3500,rpm
